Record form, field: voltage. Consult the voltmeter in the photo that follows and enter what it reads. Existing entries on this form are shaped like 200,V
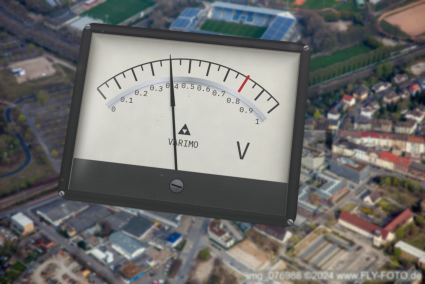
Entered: 0.4,V
